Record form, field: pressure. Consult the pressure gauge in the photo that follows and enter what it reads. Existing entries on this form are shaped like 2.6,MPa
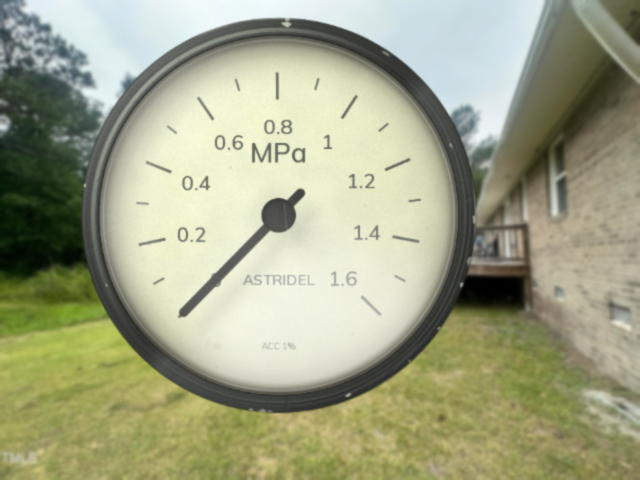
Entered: 0,MPa
